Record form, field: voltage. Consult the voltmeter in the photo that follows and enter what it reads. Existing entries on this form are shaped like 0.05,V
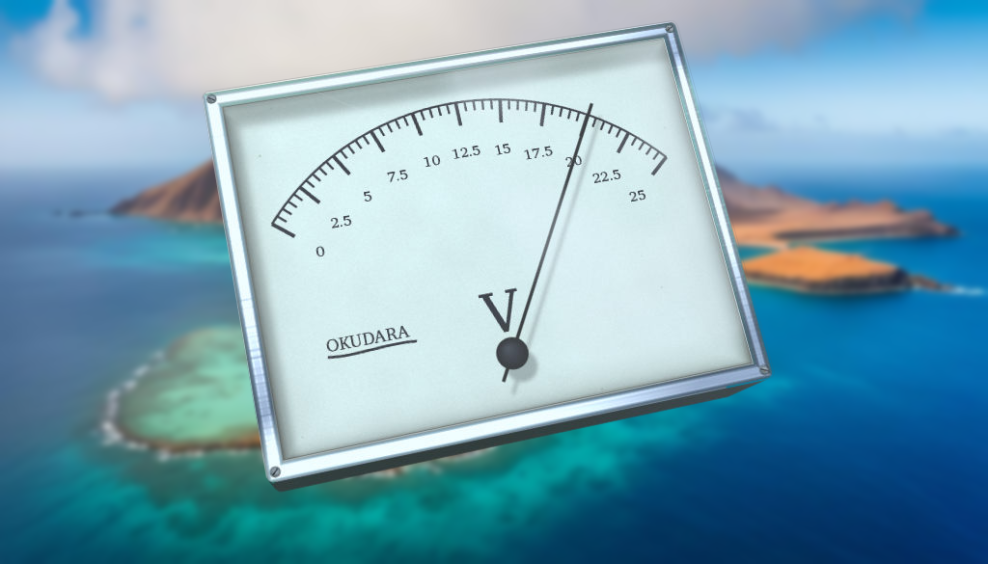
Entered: 20,V
